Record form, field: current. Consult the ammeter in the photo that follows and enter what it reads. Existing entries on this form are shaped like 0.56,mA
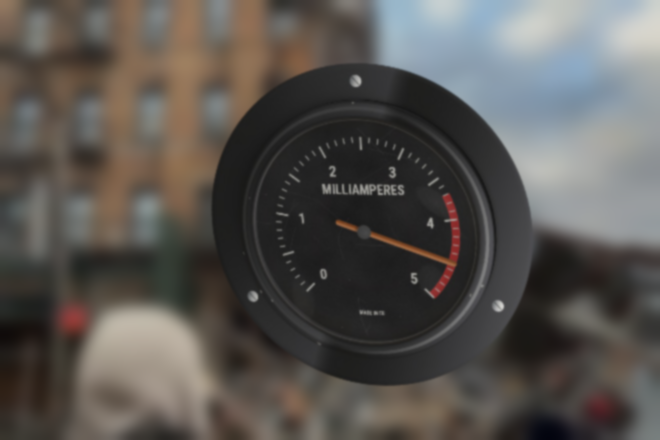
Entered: 4.5,mA
